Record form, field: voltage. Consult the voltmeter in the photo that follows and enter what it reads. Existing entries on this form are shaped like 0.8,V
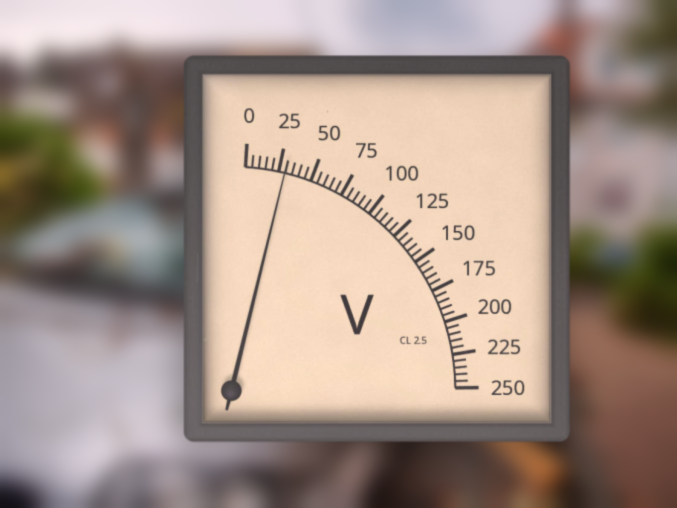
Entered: 30,V
